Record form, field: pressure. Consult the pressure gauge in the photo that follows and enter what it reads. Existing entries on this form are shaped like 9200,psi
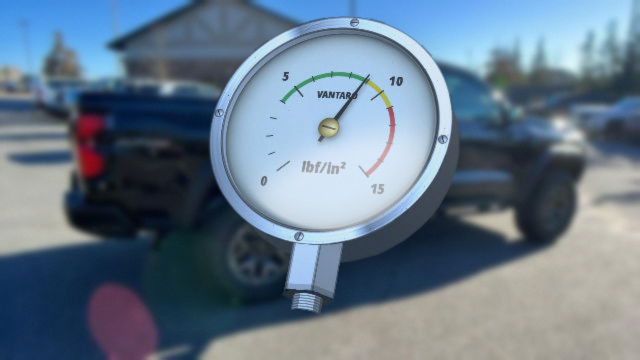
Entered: 9,psi
